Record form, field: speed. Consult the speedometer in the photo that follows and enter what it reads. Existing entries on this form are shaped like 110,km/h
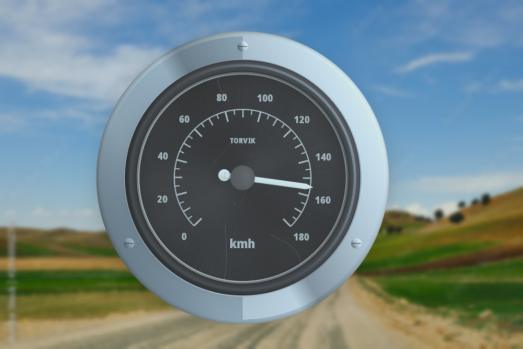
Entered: 155,km/h
